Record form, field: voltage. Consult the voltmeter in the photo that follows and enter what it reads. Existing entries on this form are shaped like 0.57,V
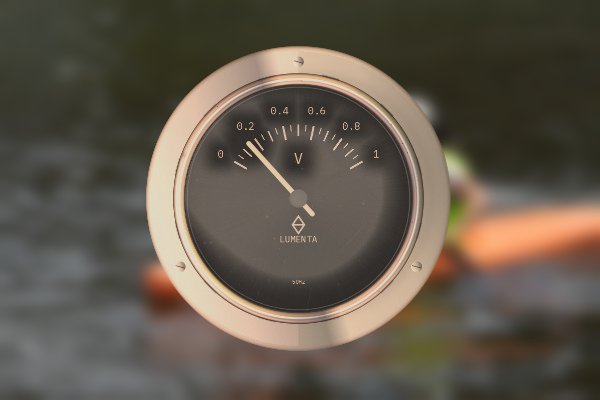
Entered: 0.15,V
